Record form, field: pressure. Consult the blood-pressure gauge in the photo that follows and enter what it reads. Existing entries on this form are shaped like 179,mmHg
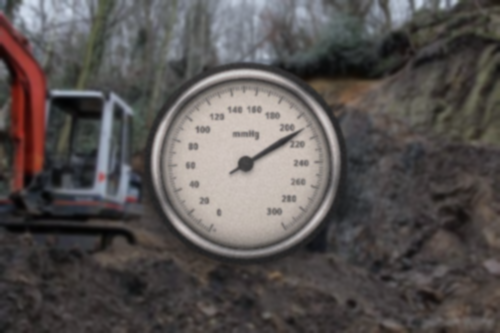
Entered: 210,mmHg
